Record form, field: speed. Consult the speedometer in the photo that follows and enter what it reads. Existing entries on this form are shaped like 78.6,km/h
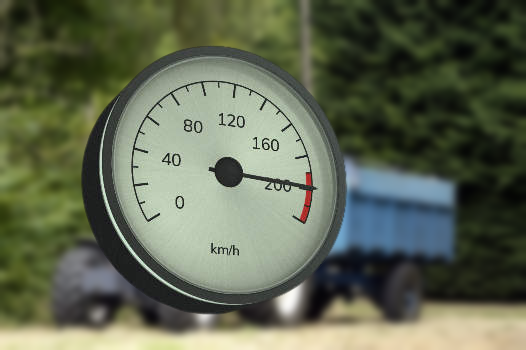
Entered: 200,km/h
